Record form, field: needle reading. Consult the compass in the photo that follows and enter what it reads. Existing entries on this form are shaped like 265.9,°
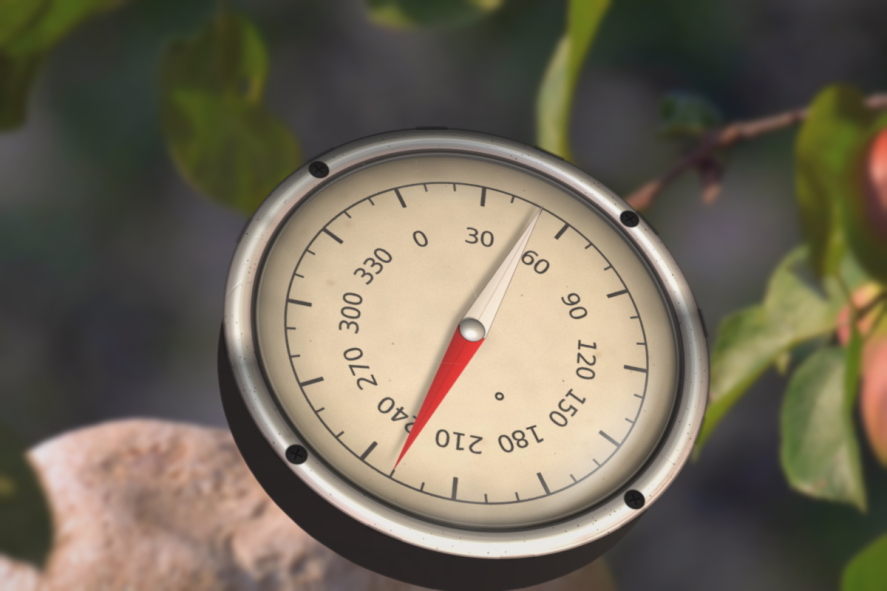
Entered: 230,°
